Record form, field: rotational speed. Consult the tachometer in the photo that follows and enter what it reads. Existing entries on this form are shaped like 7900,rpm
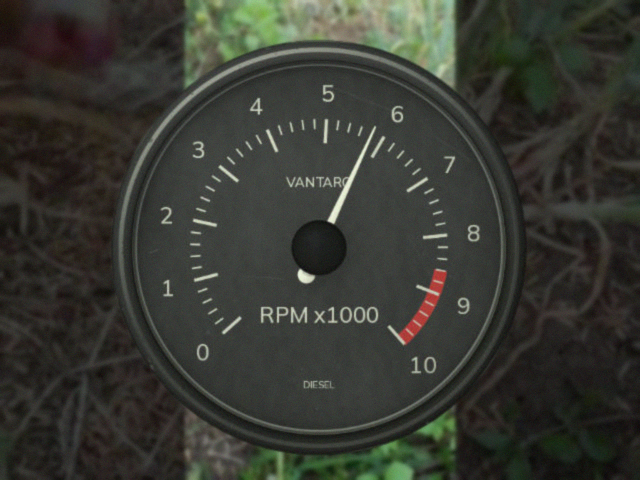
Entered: 5800,rpm
